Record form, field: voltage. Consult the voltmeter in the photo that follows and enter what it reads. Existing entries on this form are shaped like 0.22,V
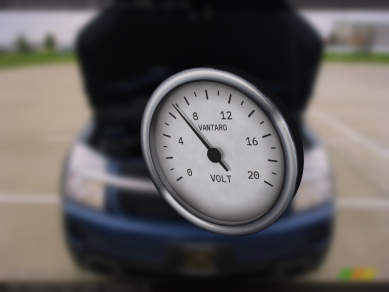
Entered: 7,V
